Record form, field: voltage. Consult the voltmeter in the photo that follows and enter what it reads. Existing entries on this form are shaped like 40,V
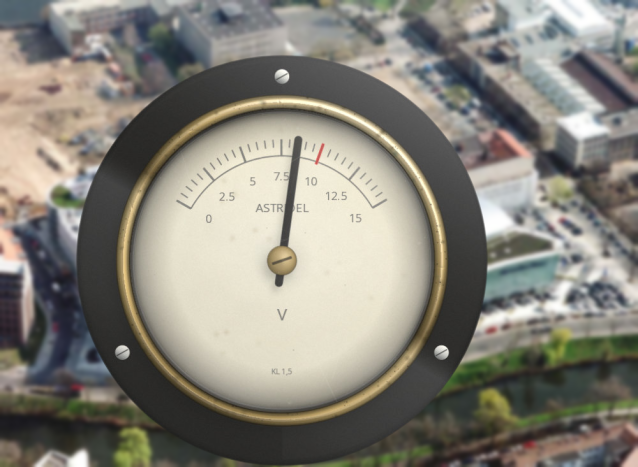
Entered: 8.5,V
